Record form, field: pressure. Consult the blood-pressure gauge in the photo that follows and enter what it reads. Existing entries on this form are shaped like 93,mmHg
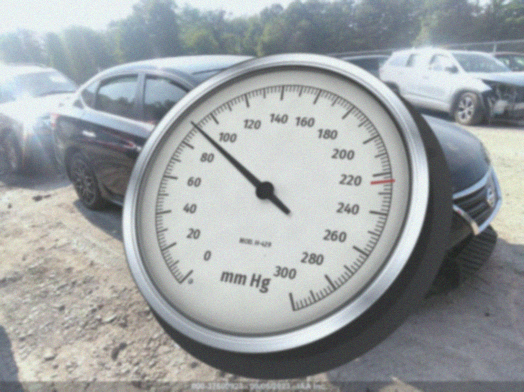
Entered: 90,mmHg
